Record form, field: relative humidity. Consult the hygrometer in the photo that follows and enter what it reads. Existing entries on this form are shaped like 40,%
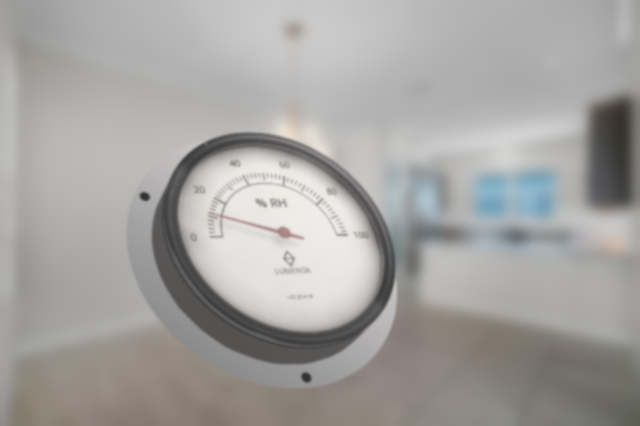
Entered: 10,%
